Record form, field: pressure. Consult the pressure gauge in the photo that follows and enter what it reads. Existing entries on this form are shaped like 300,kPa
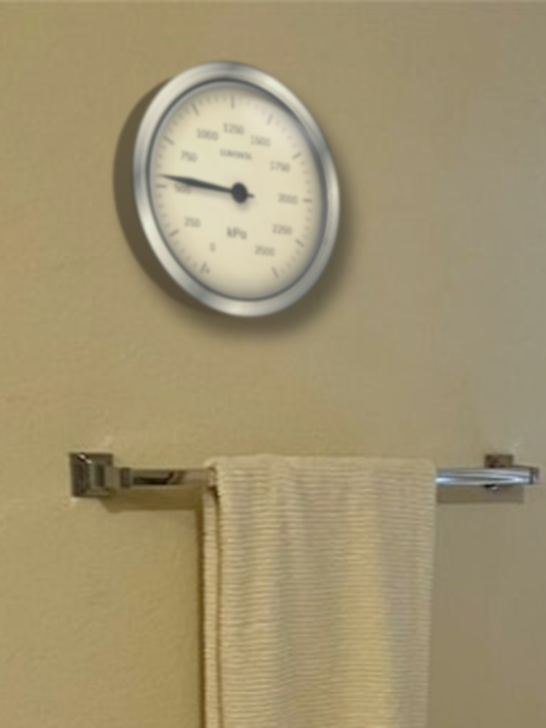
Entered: 550,kPa
